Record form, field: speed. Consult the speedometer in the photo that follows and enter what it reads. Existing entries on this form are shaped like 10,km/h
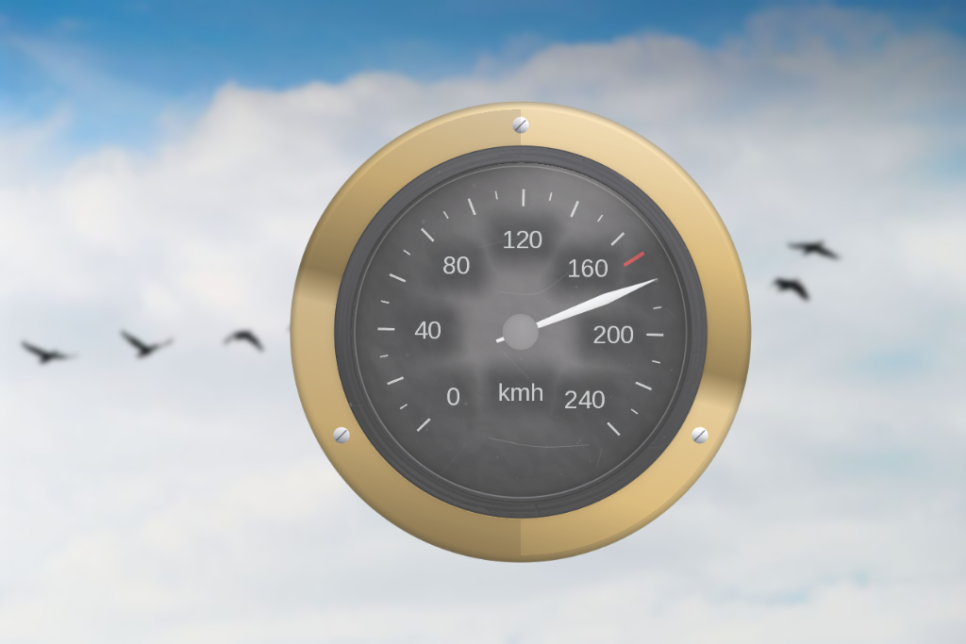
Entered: 180,km/h
